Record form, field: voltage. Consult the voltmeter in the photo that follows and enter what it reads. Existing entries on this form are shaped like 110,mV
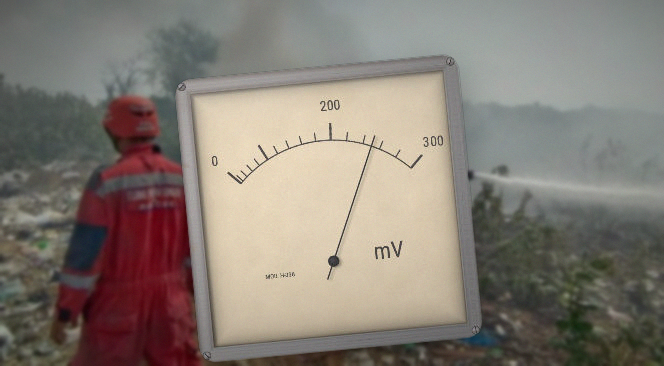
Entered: 250,mV
